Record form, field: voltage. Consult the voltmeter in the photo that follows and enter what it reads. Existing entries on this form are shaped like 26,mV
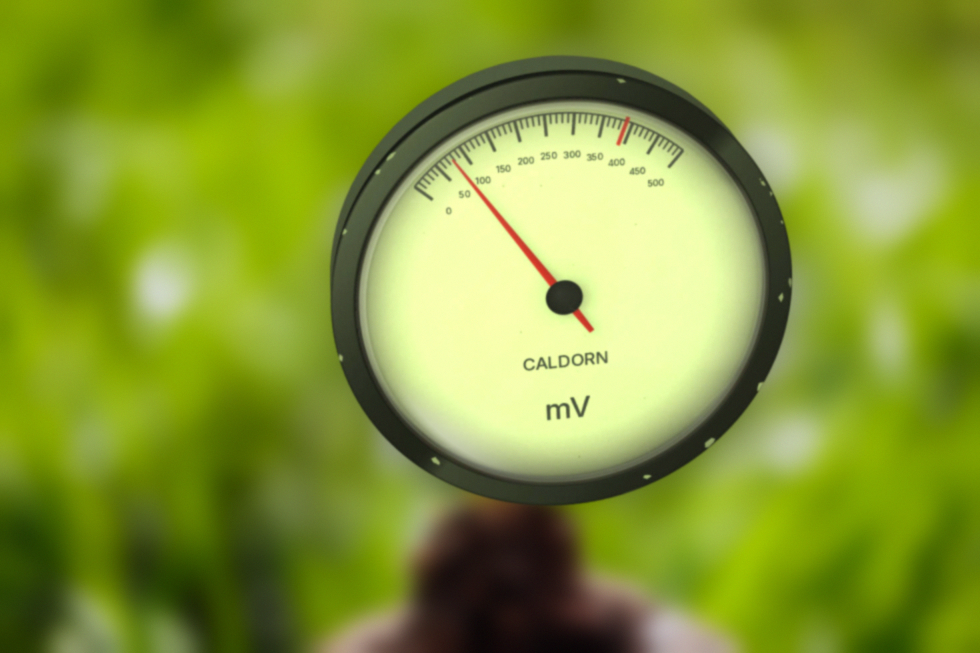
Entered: 80,mV
